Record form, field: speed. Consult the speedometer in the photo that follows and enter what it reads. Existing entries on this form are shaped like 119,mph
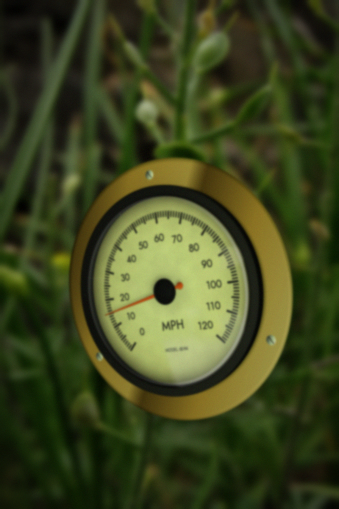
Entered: 15,mph
